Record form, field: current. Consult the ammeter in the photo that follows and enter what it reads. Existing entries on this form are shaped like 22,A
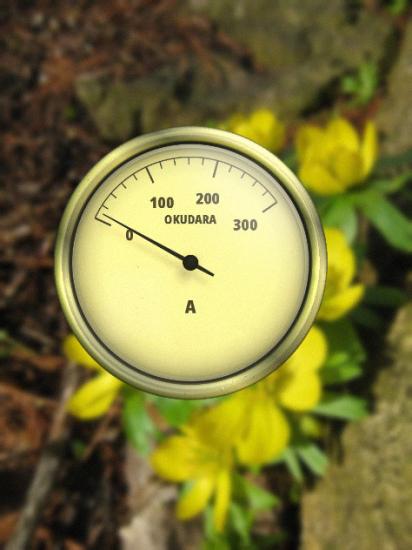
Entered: 10,A
